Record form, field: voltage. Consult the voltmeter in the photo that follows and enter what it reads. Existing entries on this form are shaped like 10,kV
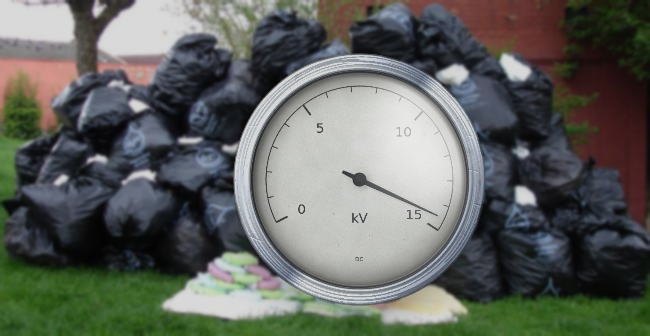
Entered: 14.5,kV
